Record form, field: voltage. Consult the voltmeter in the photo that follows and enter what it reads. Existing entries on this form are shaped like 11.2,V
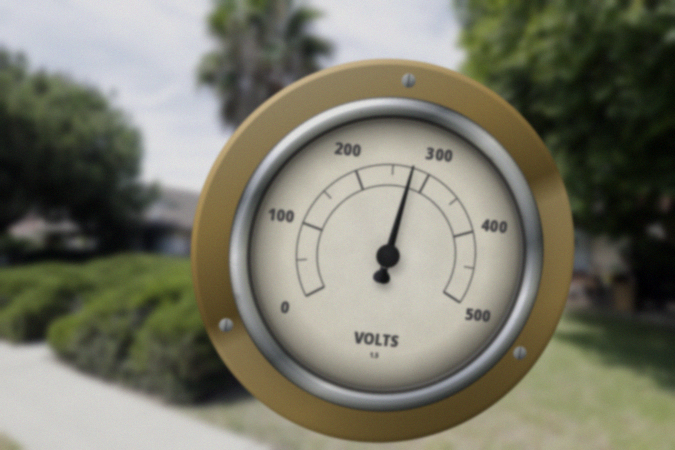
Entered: 275,V
